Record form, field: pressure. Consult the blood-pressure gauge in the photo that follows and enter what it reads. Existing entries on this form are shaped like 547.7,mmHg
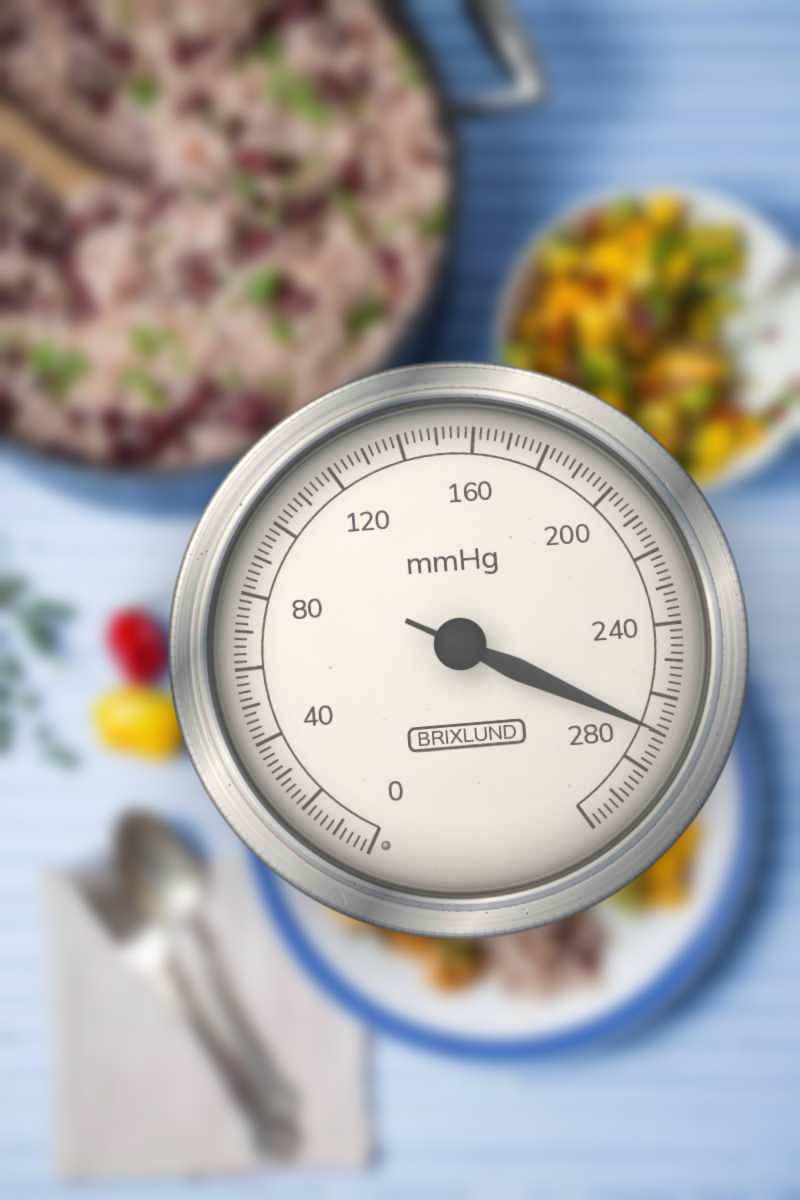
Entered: 270,mmHg
